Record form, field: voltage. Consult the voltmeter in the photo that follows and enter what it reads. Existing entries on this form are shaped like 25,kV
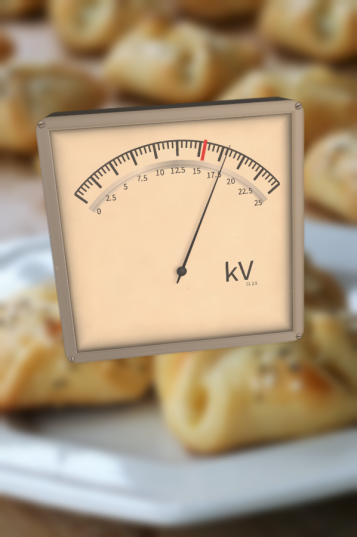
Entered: 18,kV
